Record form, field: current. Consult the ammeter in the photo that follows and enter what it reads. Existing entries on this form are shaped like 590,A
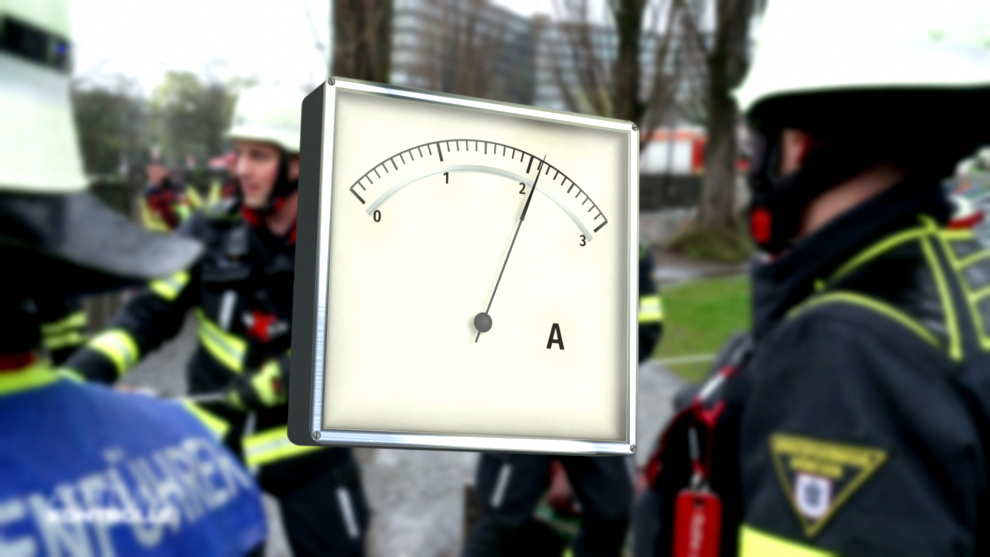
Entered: 2.1,A
